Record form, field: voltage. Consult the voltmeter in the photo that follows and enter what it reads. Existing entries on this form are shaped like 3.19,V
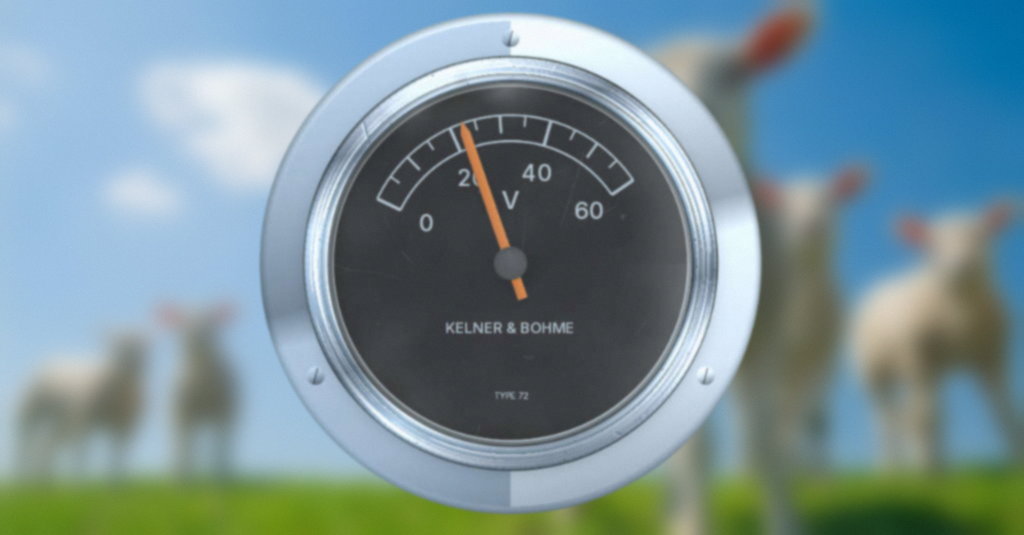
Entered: 22.5,V
